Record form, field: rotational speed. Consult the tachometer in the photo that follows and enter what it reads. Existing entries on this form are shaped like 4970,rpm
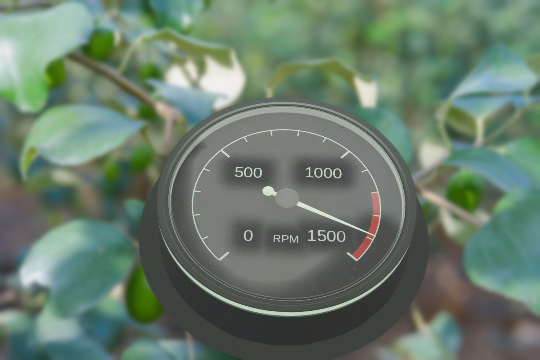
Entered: 1400,rpm
